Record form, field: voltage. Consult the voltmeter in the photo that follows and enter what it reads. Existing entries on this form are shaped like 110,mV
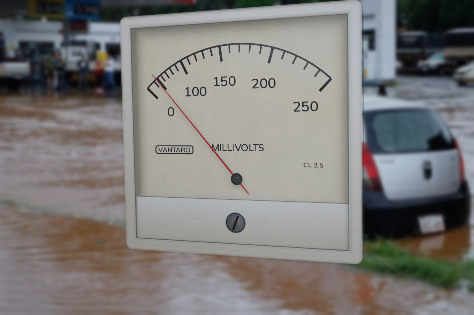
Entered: 50,mV
